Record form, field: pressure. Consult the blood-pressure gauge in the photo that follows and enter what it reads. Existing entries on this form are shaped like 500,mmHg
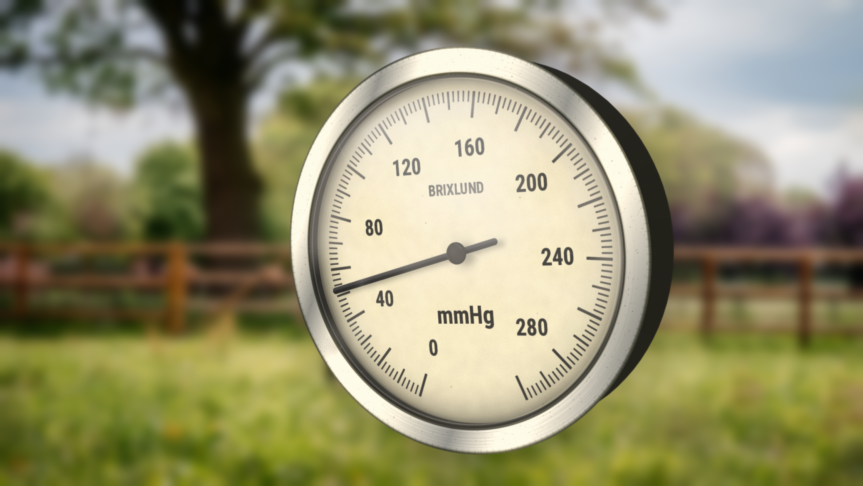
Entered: 52,mmHg
